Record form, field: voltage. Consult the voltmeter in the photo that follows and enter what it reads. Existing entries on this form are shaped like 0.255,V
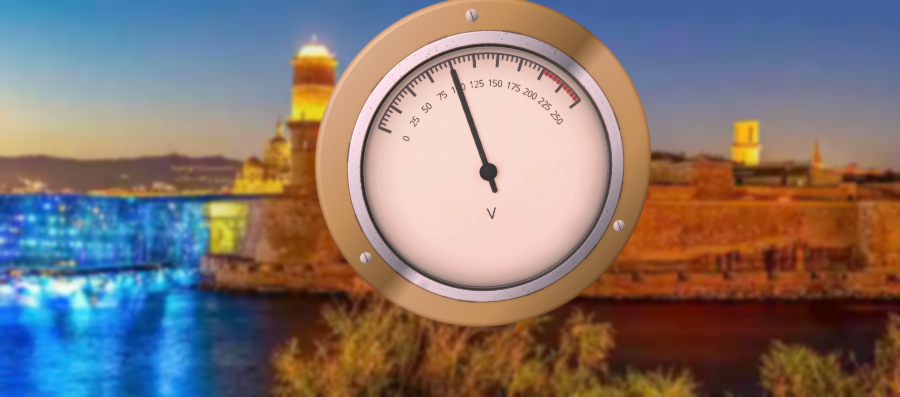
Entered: 100,V
